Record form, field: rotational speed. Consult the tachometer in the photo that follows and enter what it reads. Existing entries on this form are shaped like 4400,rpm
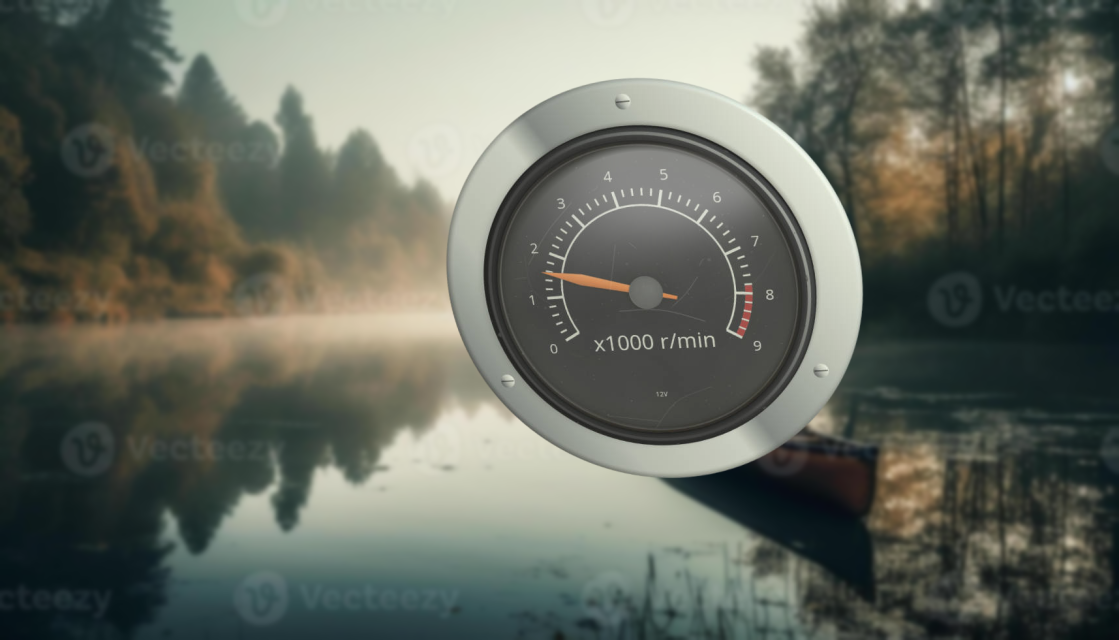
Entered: 1600,rpm
